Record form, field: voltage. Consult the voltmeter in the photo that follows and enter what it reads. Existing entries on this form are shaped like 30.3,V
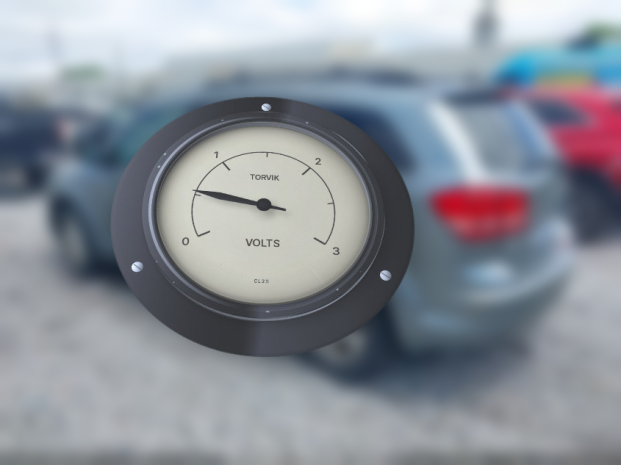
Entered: 0.5,V
